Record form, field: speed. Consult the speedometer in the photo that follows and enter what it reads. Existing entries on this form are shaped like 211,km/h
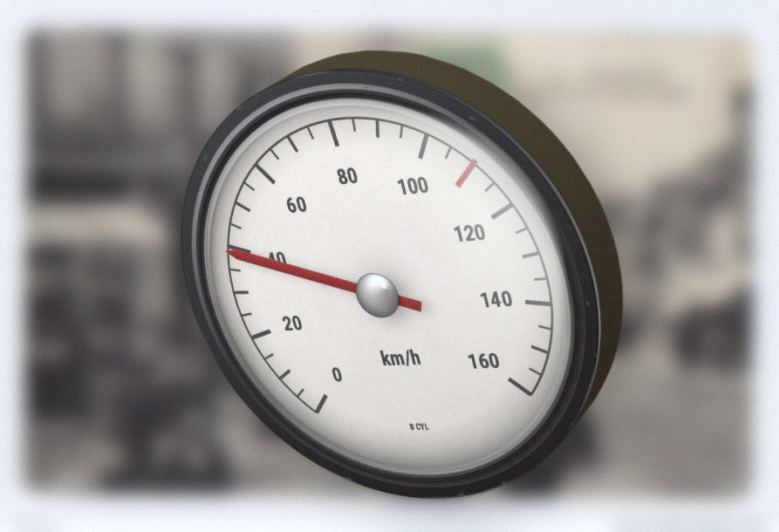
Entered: 40,km/h
